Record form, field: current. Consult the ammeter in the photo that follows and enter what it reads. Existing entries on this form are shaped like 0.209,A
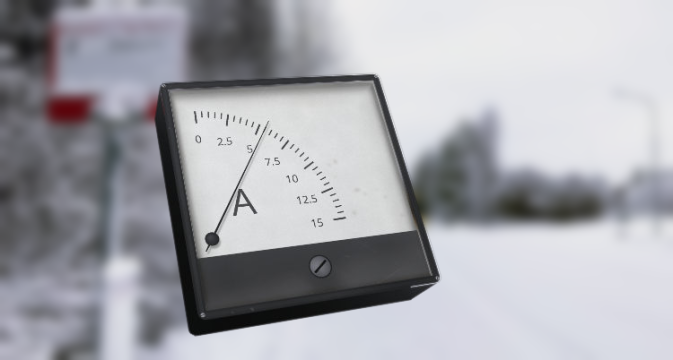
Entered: 5.5,A
